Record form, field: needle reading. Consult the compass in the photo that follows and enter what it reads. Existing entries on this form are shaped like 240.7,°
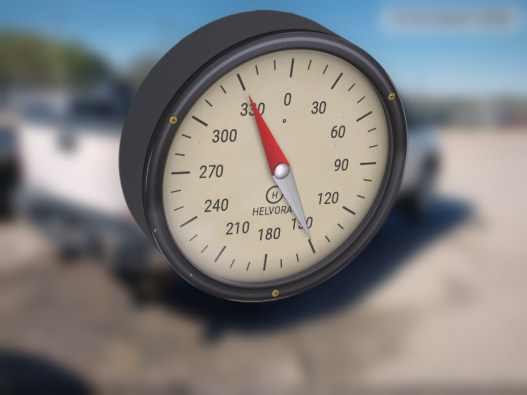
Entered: 330,°
